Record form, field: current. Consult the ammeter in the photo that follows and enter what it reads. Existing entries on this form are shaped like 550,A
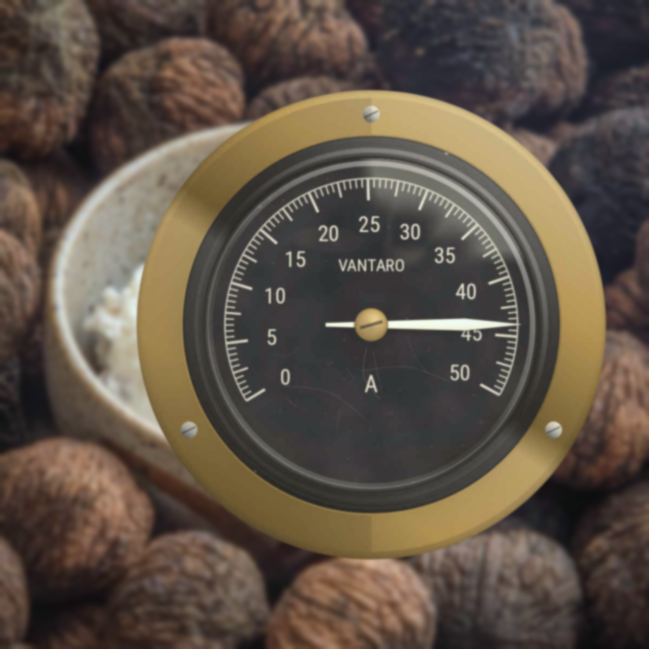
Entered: 44,A
